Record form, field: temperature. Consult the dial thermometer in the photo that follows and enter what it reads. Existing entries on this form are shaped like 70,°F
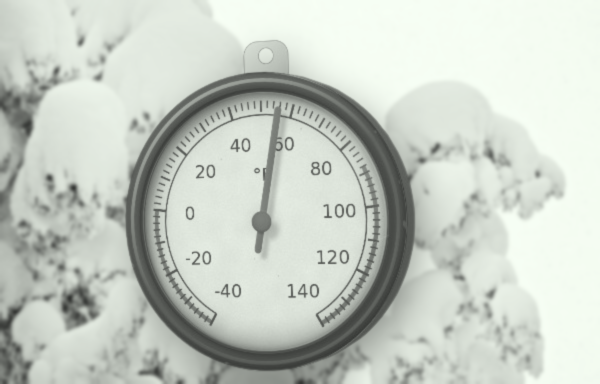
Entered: 56,°F
